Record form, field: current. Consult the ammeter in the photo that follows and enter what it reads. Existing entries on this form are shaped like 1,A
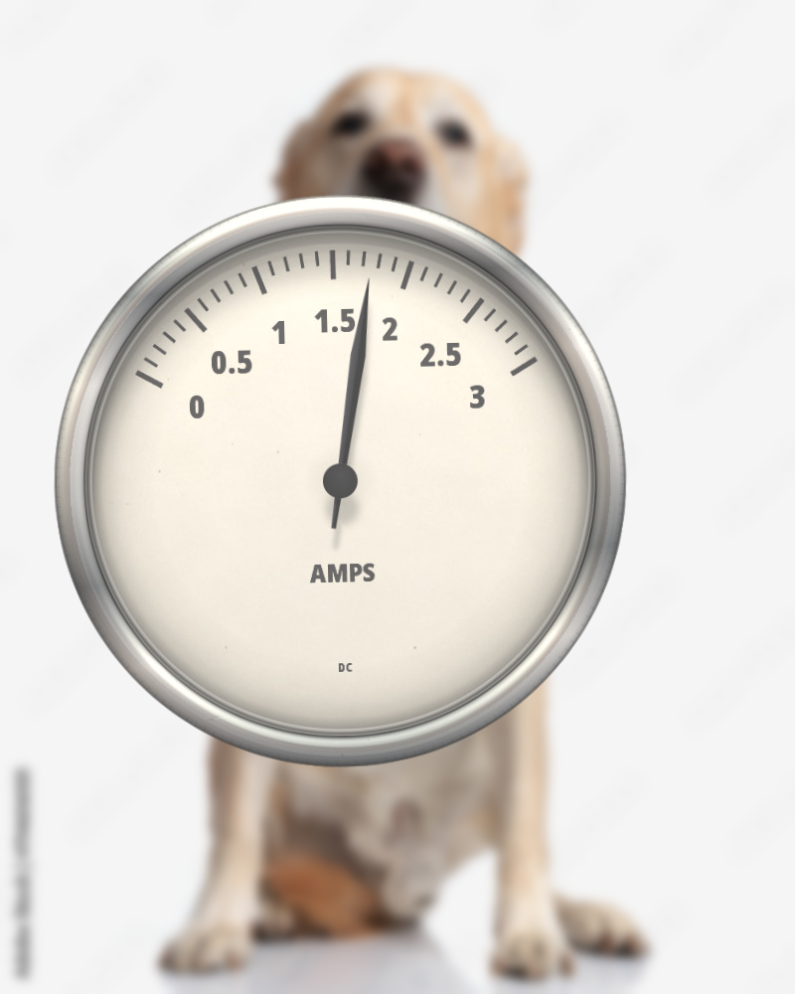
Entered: 1.75,A
